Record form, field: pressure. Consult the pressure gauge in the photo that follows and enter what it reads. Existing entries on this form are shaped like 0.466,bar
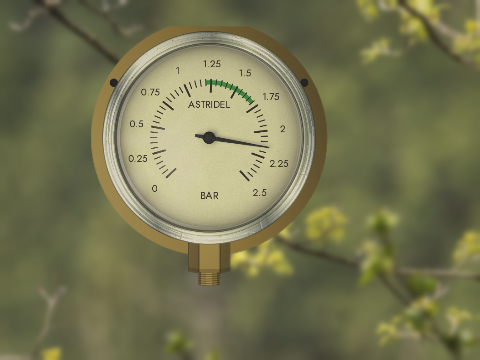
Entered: 2.15,bar
